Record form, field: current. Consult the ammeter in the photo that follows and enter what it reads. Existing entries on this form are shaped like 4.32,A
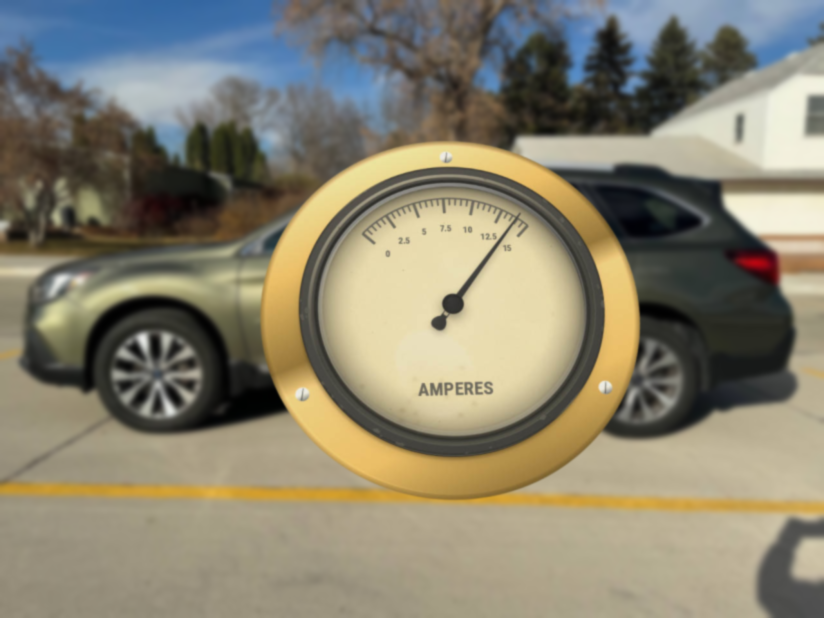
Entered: 14,A
